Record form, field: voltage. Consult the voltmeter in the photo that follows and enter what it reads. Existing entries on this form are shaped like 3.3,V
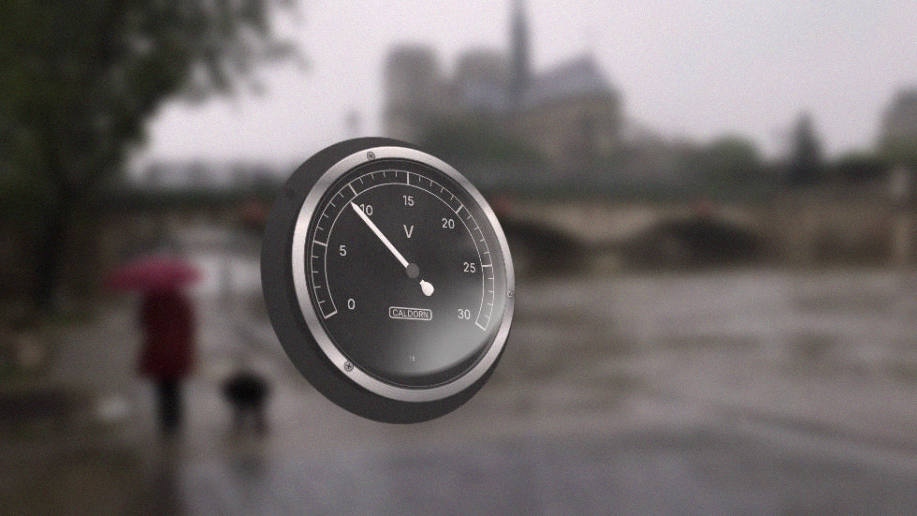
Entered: 9,V
